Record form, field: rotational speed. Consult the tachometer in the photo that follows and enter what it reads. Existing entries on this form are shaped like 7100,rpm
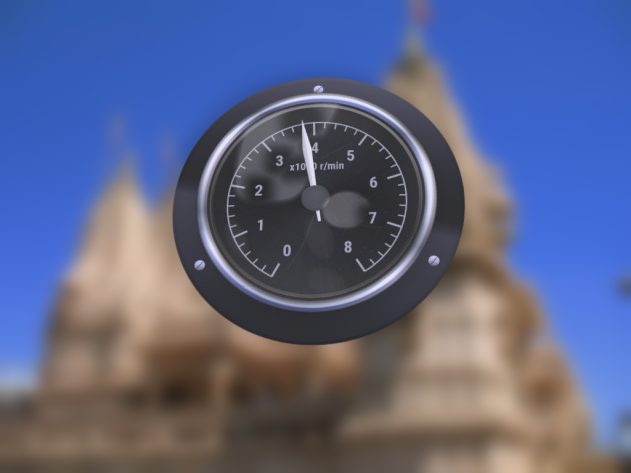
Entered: 3800,rpm
